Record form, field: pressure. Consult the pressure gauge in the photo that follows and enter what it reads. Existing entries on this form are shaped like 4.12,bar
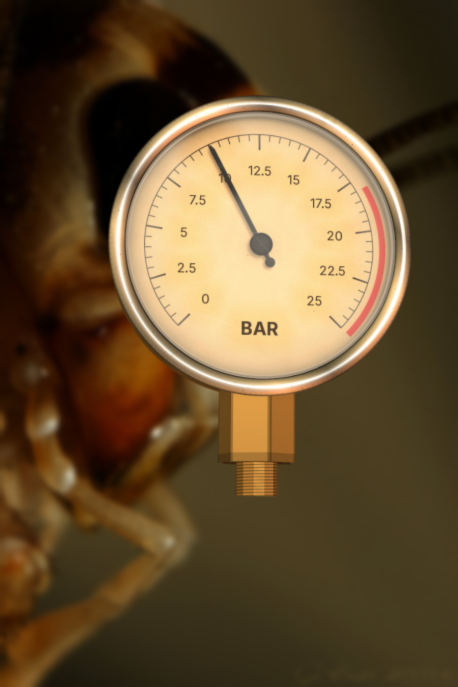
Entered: 10,bar
